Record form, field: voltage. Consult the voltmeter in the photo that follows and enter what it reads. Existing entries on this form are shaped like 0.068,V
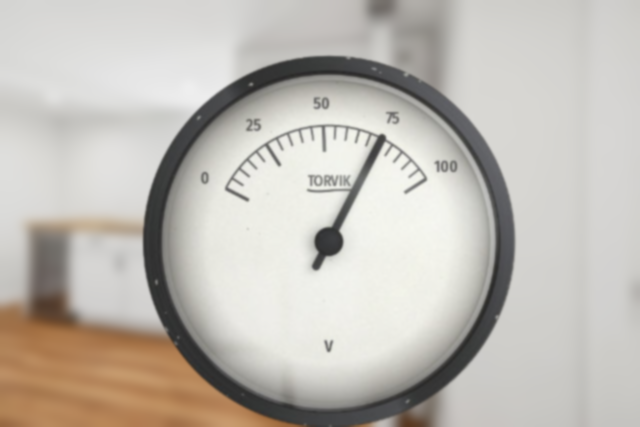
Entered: 75,V
